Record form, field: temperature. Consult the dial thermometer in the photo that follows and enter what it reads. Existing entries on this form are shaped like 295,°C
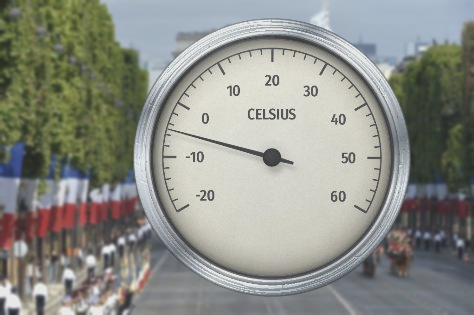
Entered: -5,°C
